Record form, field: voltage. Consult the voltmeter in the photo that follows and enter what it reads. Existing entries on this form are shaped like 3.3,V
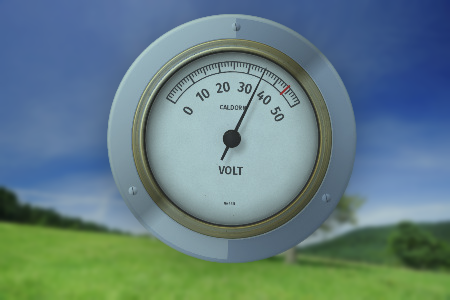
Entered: 35,V
